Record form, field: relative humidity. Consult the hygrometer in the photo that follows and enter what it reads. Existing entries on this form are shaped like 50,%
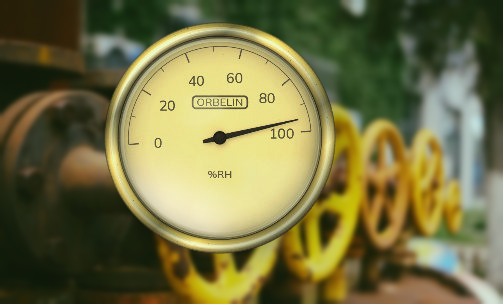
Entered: 95,%
